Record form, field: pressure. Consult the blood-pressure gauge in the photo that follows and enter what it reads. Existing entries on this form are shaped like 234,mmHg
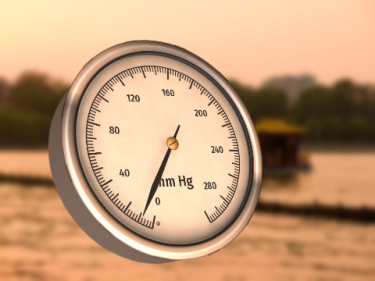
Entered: 10,mmHg
